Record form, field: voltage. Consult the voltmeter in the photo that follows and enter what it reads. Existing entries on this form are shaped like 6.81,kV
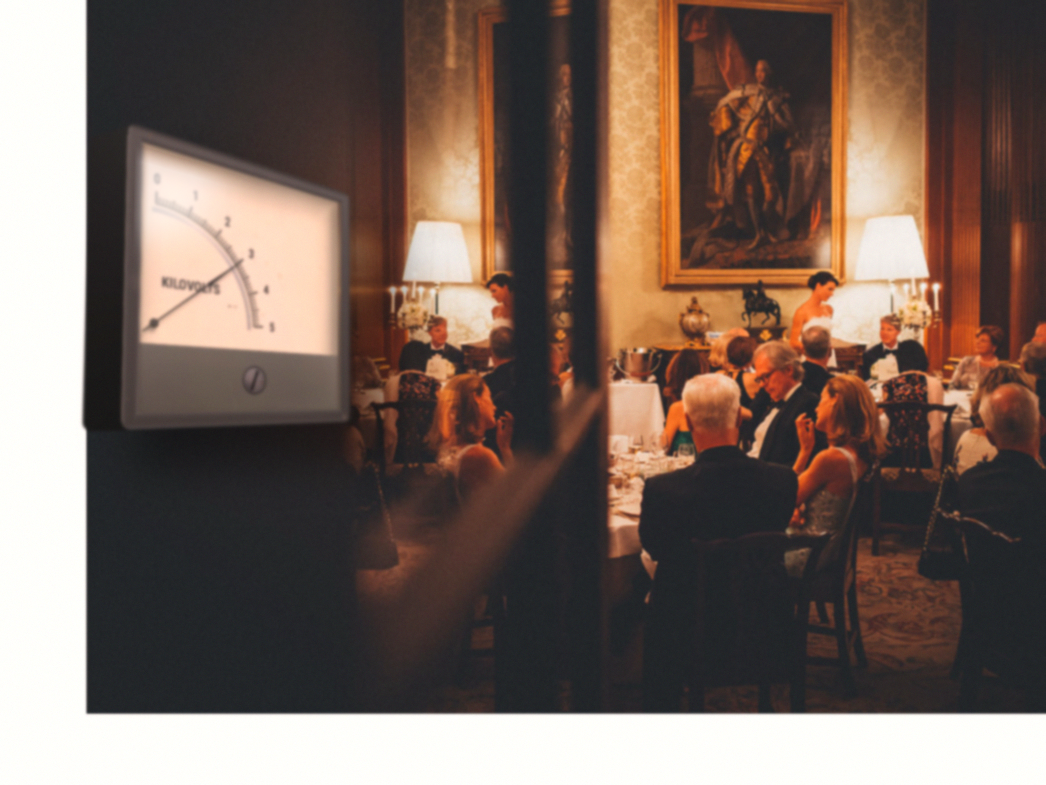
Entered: 3,kV
